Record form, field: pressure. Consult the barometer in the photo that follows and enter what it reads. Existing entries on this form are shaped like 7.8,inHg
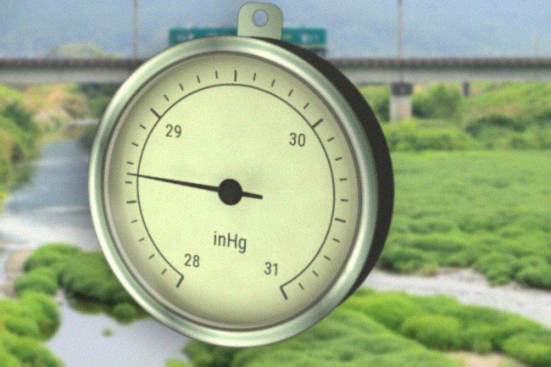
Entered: 28.65,inHg
